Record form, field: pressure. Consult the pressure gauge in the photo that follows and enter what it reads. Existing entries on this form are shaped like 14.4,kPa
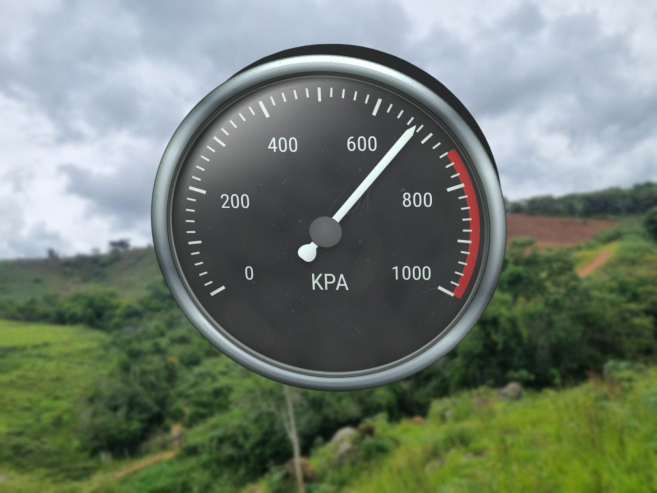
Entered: 670,kPa
